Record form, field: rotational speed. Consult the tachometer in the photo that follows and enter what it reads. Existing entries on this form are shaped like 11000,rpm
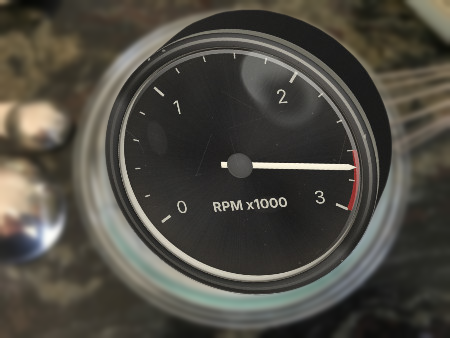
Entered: 2700,rpm
